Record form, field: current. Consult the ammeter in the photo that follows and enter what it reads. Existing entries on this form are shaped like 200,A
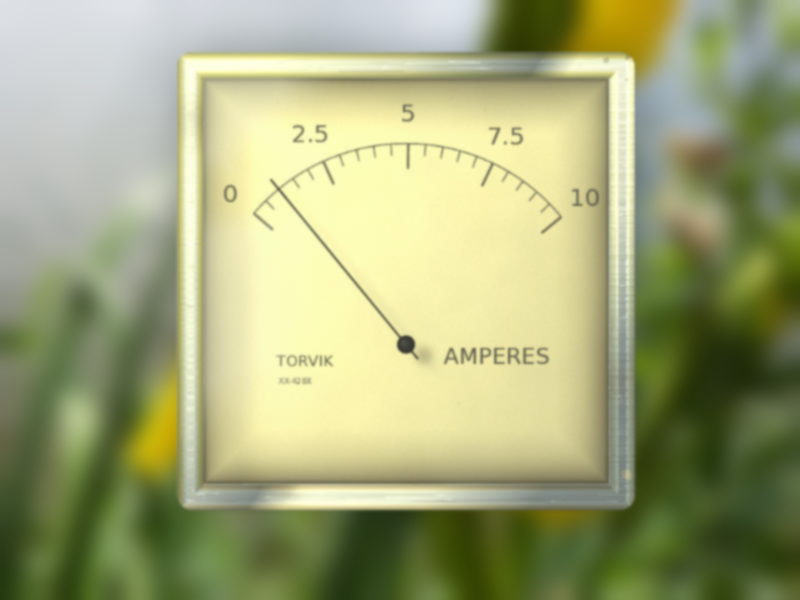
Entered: 1,A
